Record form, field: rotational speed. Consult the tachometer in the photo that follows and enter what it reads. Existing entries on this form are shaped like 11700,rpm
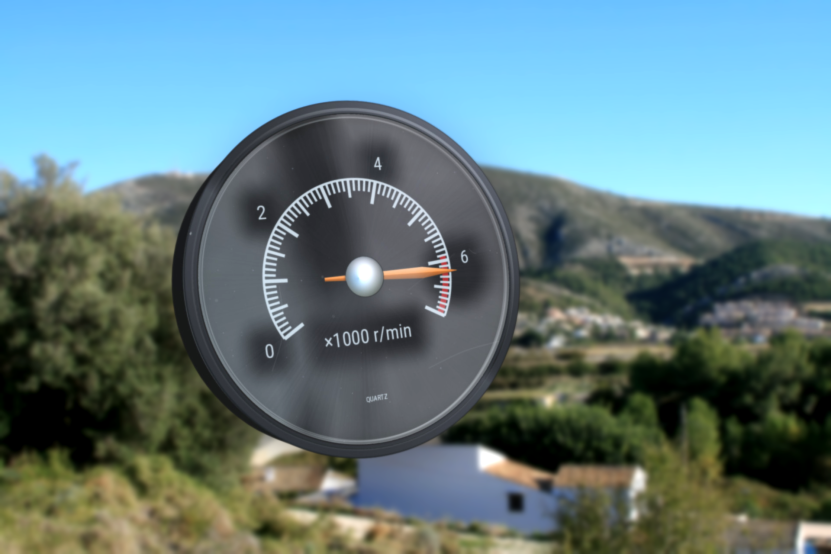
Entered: 6200,rpm
